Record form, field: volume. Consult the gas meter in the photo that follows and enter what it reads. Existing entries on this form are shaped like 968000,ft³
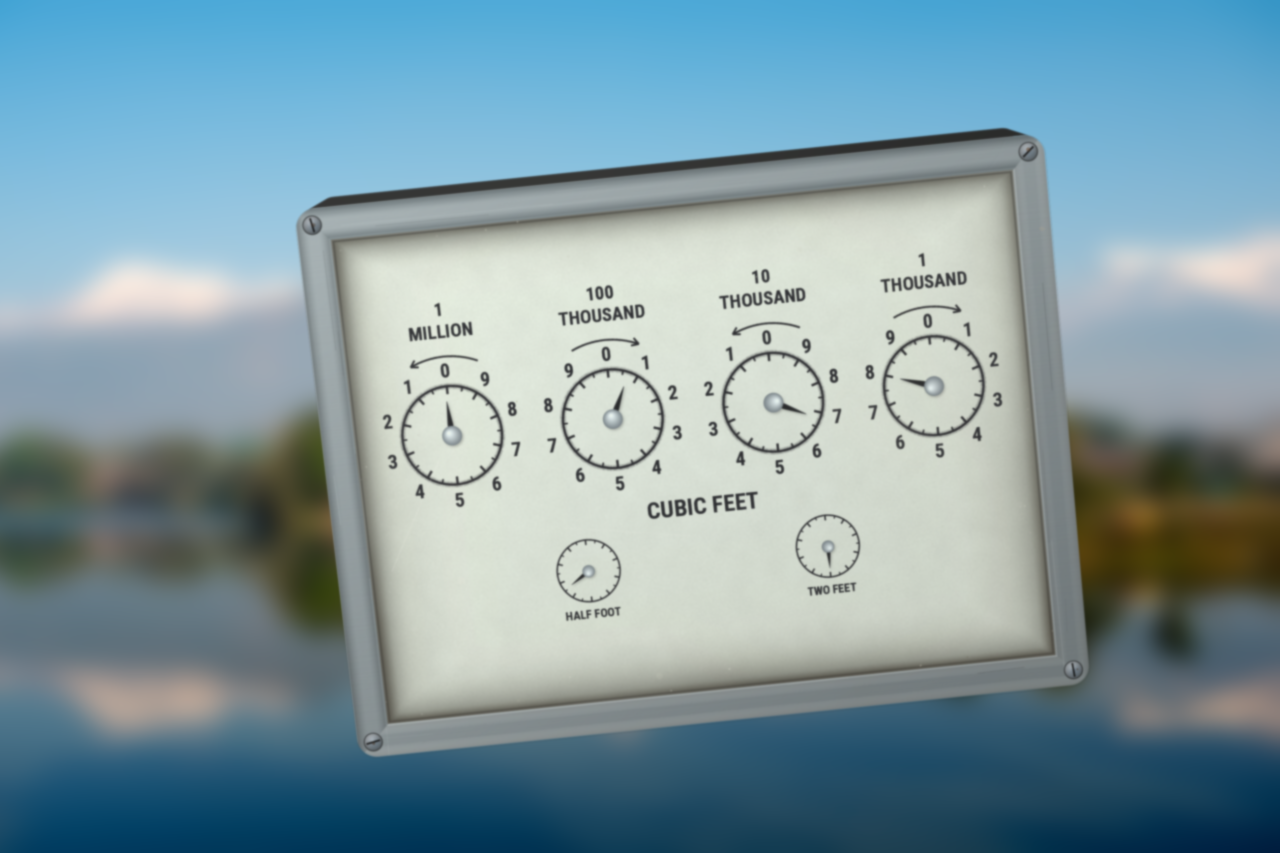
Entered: 6800,ft³
